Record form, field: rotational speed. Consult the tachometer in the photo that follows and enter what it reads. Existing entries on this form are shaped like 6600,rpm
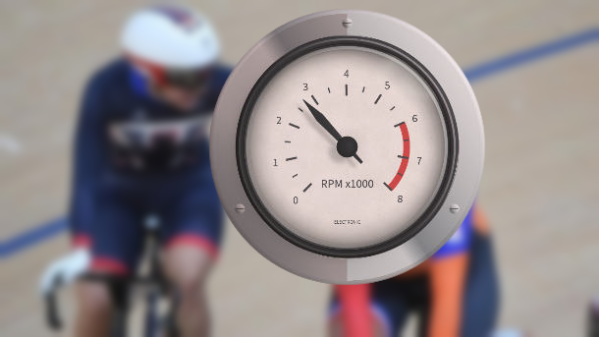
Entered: 2750,rpm
